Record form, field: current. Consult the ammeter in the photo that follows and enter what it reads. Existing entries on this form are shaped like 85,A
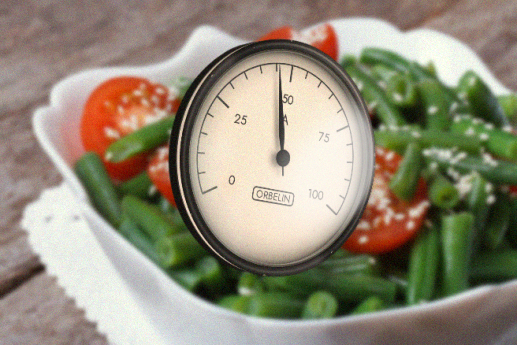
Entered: 45,A
